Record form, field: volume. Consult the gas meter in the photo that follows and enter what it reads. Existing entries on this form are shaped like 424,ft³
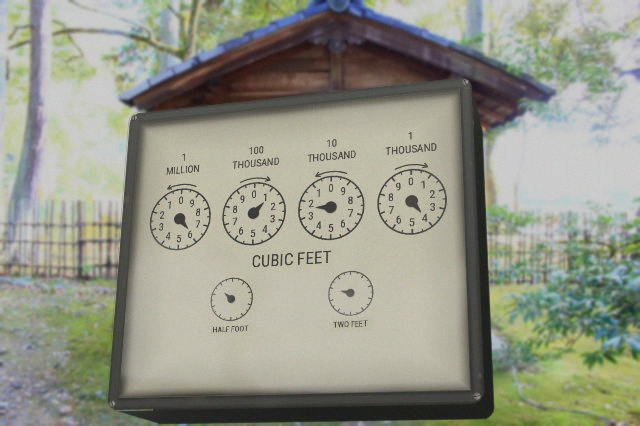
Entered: 612400,ft³
